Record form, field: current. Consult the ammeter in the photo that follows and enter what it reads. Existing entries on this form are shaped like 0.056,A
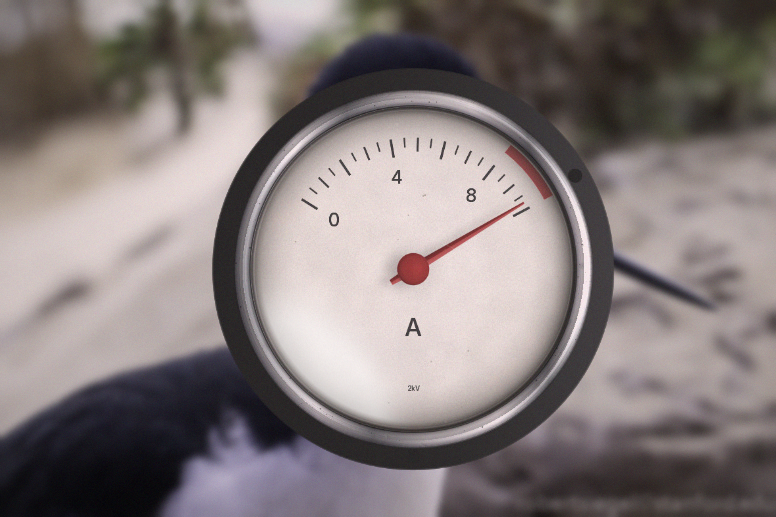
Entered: 9.75,A
